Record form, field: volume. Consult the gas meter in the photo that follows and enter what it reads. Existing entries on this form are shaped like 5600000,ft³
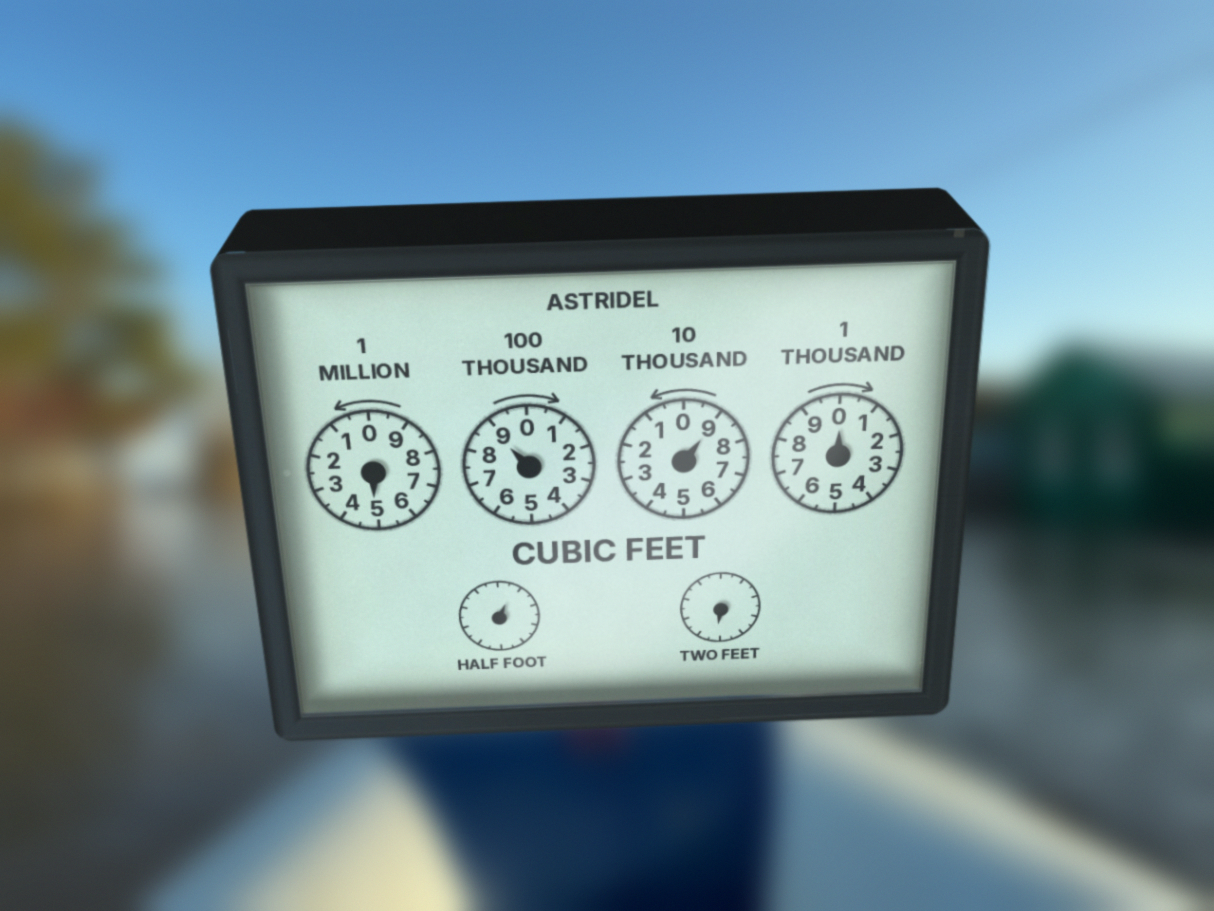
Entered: 489000,ft³
